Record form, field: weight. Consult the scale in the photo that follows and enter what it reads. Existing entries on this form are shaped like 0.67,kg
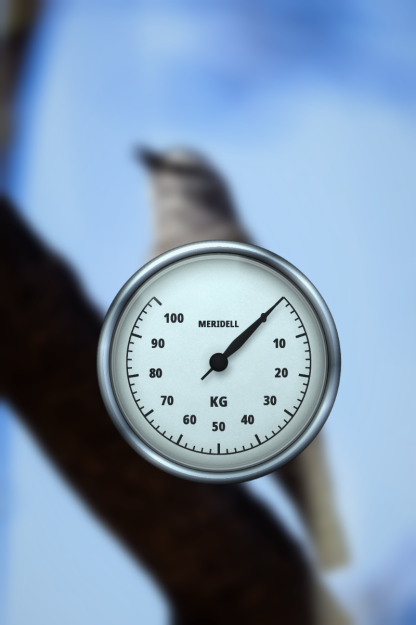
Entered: 0,kg
